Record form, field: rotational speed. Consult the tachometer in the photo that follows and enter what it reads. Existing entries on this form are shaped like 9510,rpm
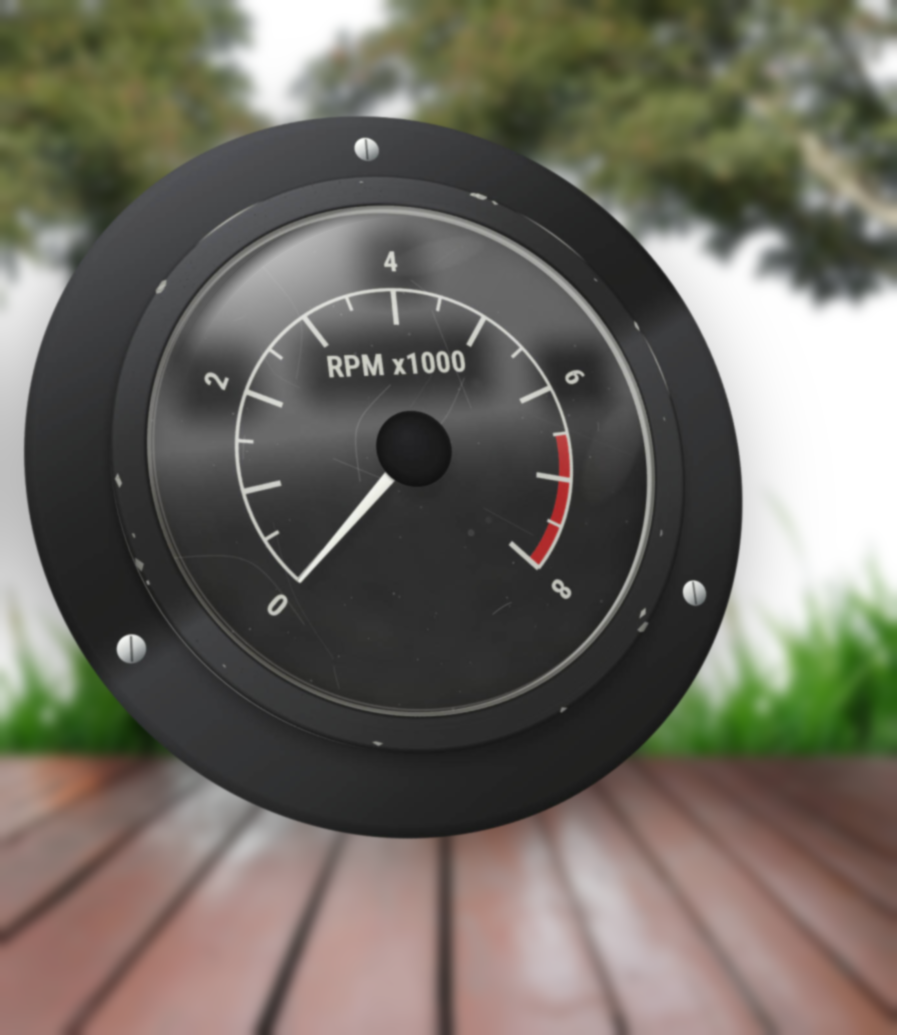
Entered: 0,rpm
